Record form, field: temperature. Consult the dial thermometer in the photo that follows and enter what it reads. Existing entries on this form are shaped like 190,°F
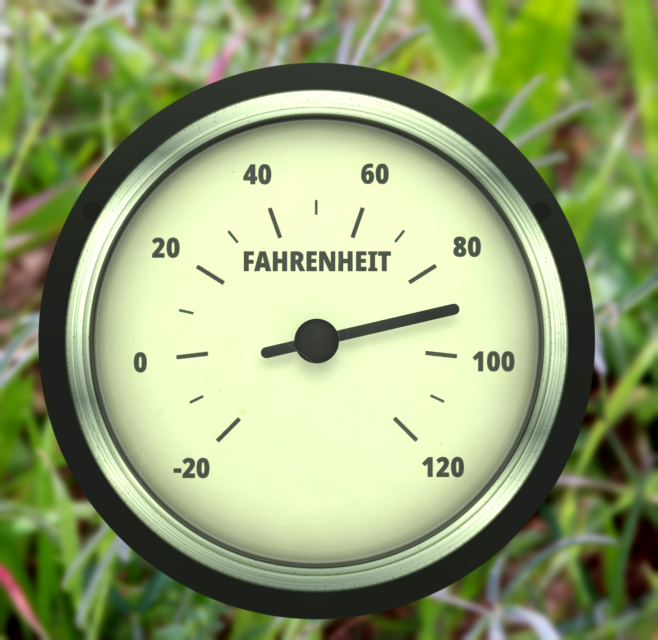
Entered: 90,°F
